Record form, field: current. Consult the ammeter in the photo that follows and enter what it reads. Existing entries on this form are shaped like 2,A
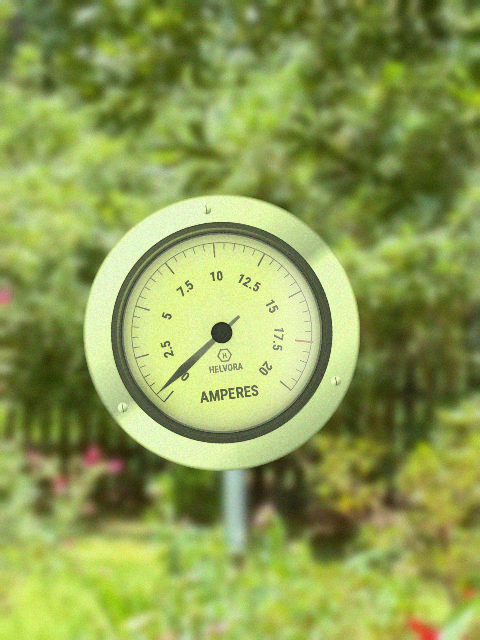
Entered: 0.5,A
